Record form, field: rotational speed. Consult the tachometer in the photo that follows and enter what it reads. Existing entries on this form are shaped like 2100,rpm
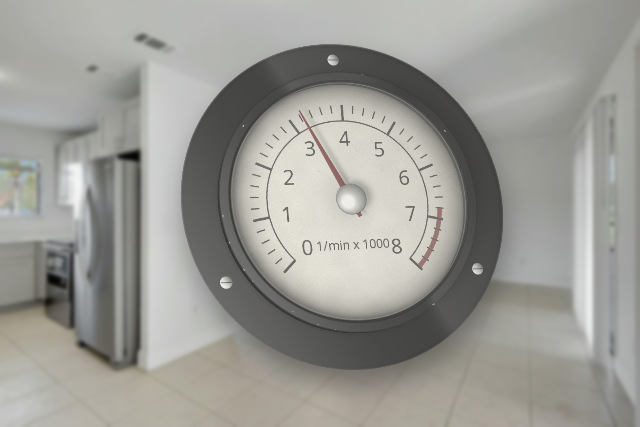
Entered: 3200,rpm
